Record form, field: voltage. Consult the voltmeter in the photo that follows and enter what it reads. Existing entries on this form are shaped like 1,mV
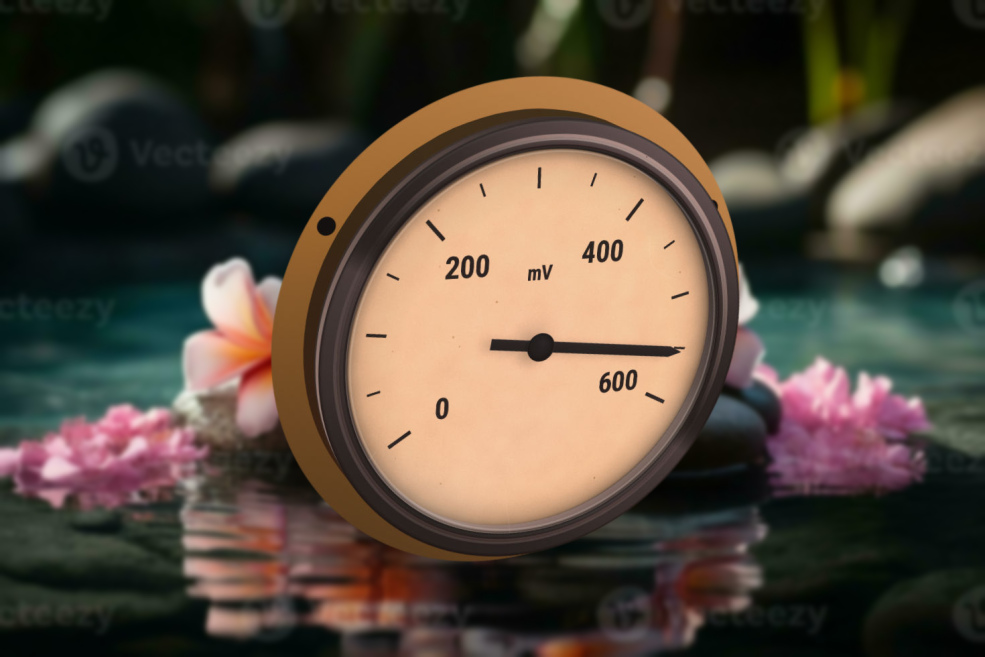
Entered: 550,mV
